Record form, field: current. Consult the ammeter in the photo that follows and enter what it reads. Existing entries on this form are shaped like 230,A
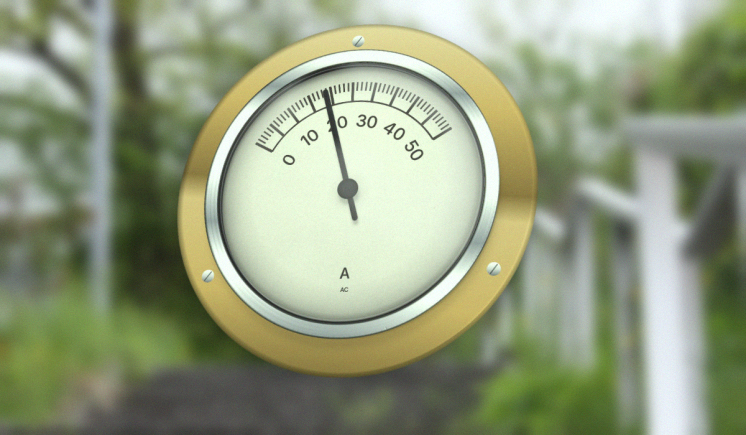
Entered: 19,A
